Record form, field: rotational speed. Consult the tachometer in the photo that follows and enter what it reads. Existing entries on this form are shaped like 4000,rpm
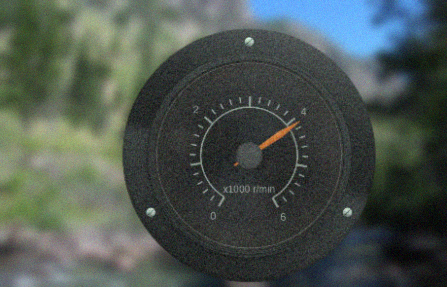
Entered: 4100,rpm
